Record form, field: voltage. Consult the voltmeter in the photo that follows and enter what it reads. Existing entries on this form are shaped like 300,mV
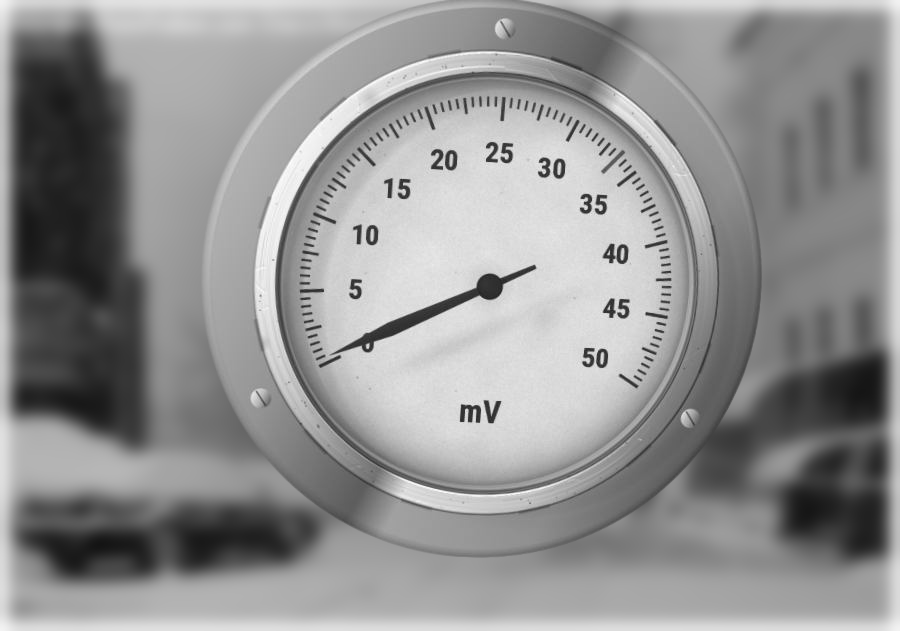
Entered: 0.5,mV
